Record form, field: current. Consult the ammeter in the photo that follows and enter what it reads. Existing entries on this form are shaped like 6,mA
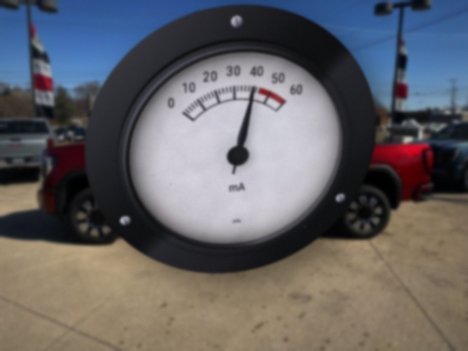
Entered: 40,mA
